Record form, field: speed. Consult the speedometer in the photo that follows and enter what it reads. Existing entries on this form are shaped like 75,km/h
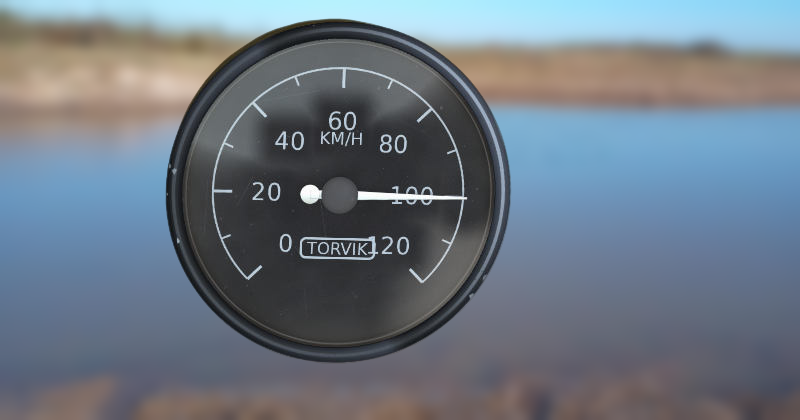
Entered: 100,km/h
